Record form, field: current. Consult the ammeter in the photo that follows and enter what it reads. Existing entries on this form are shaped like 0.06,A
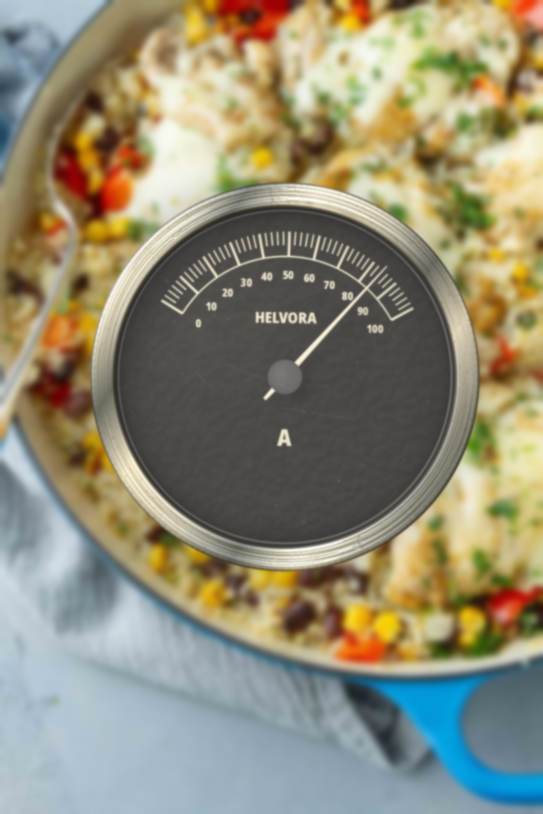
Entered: 84,A
